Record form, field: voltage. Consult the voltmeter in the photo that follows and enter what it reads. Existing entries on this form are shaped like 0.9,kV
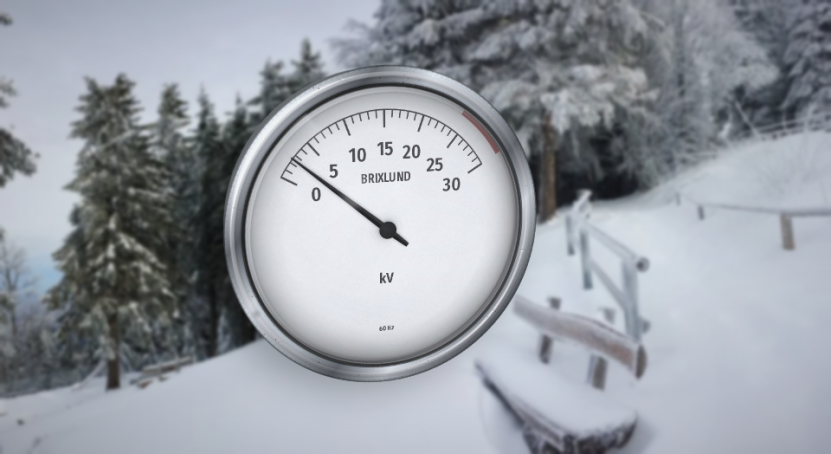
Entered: 2.5,kV
